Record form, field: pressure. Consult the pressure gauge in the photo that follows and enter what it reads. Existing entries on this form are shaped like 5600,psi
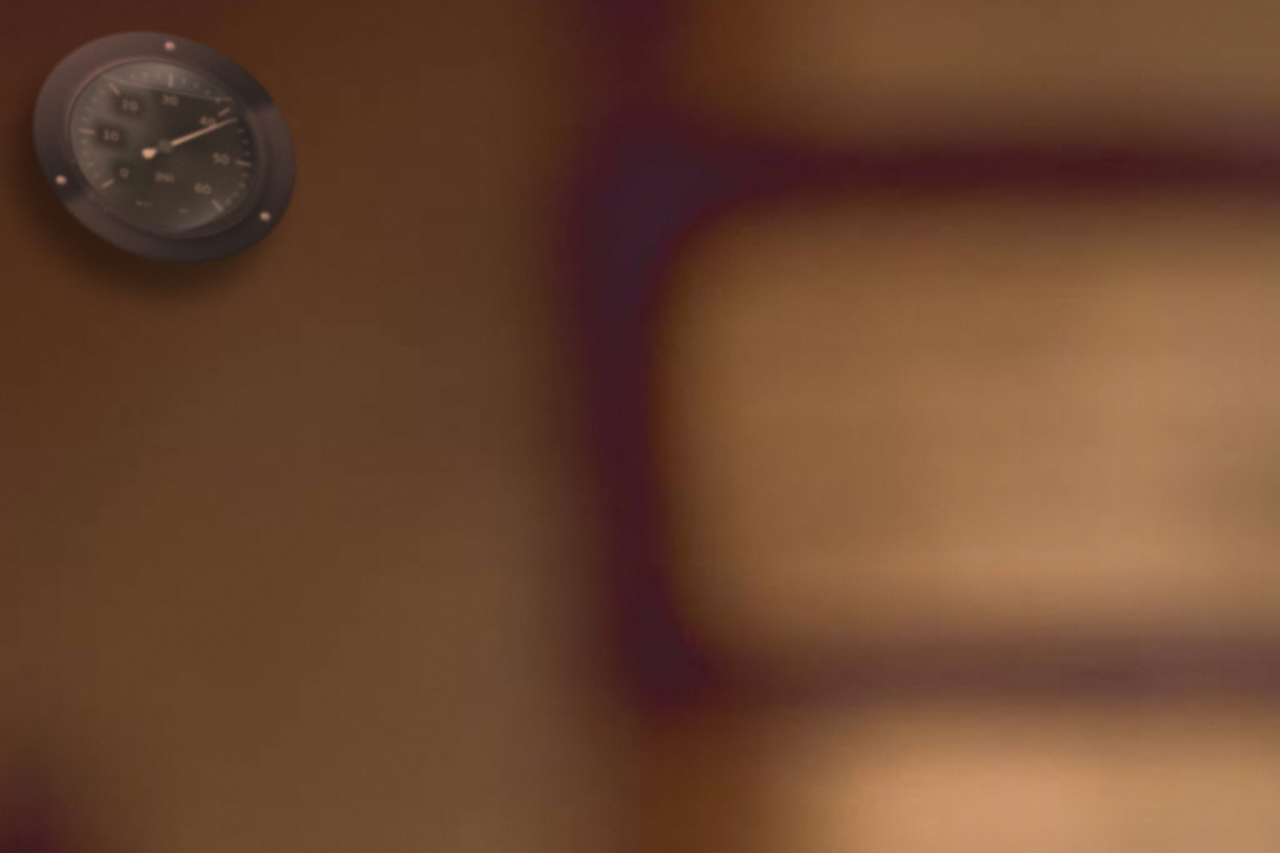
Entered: 42,psi
